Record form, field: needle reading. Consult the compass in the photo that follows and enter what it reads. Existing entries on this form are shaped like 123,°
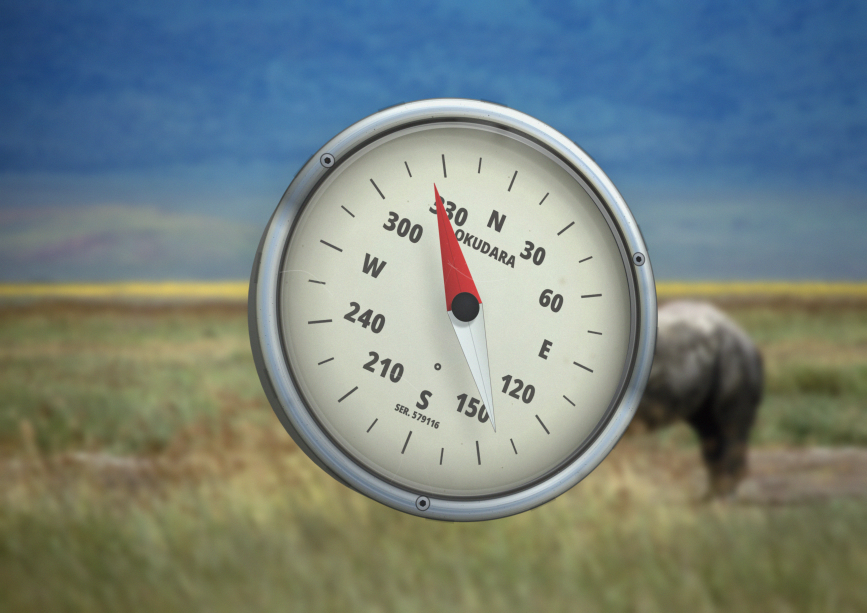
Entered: 322.5,°
